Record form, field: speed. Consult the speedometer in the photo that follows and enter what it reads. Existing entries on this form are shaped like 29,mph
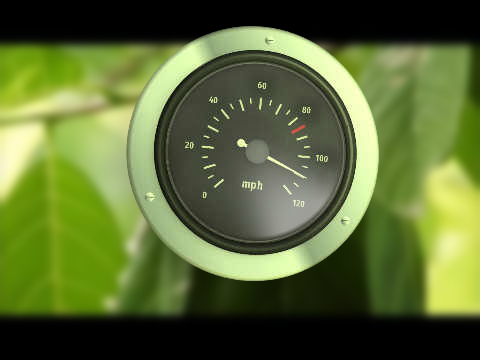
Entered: 110,mph
